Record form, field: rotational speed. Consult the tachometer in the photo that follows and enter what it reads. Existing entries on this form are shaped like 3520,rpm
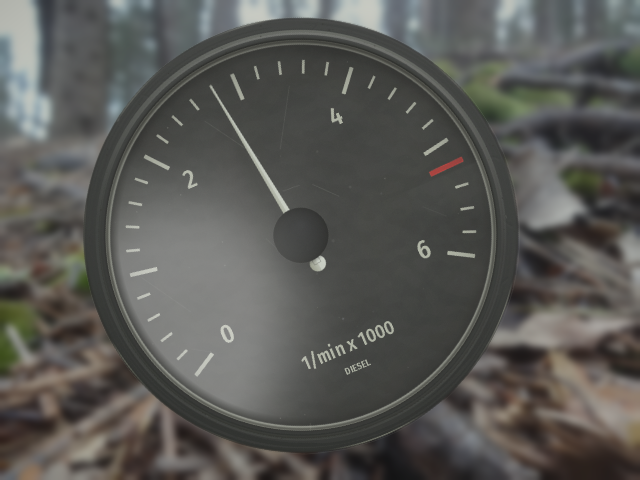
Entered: 2800,rpm
